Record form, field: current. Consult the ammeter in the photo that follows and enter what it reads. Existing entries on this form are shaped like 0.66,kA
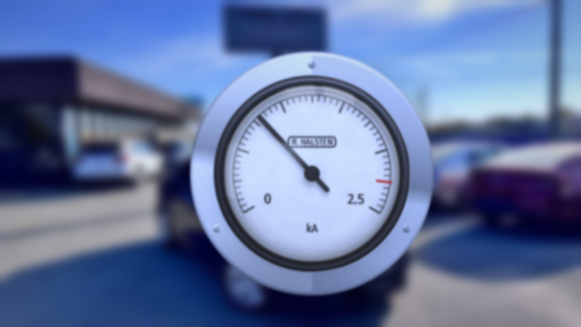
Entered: 0.8,kA
